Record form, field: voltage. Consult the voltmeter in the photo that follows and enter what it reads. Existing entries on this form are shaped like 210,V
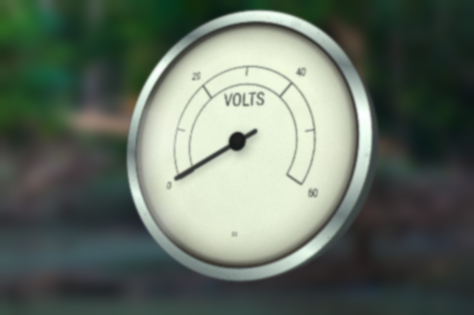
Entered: 0,V
